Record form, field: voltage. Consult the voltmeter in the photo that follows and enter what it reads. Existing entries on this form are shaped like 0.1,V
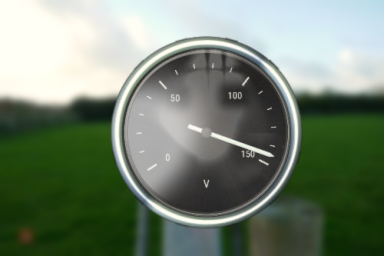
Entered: 145,V
